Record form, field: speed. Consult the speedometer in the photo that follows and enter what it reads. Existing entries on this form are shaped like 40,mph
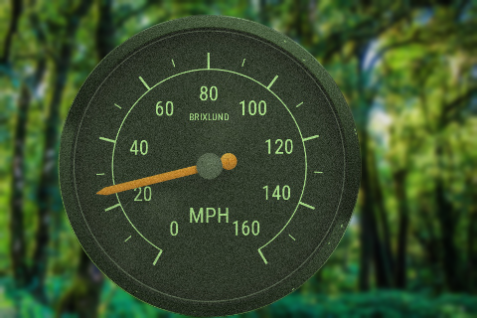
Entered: 25,mph
